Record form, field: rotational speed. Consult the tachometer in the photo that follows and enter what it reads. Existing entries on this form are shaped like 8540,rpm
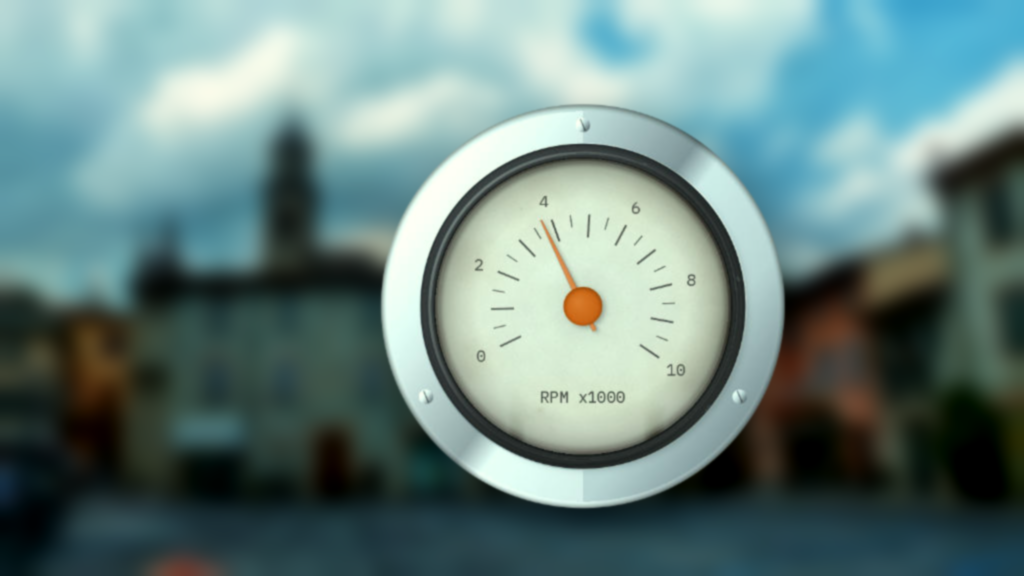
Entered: 3750,rpm
